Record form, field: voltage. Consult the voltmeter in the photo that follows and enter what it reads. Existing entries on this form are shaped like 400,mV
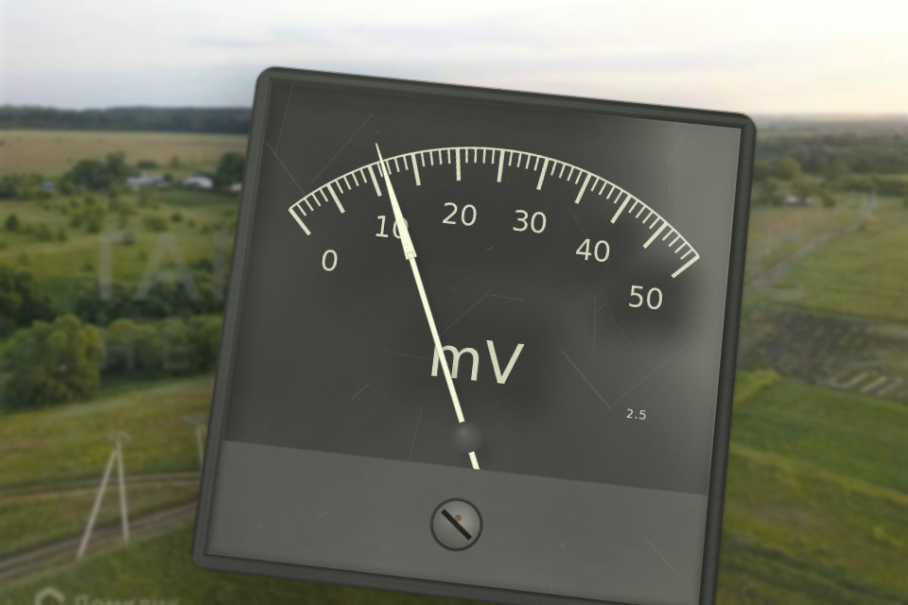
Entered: 11.5,mV
